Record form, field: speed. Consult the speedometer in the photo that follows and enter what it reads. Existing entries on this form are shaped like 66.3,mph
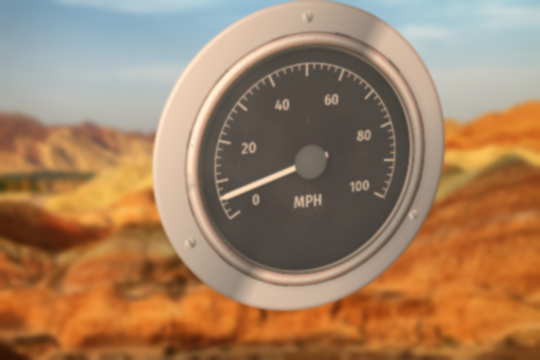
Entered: 6,mph
